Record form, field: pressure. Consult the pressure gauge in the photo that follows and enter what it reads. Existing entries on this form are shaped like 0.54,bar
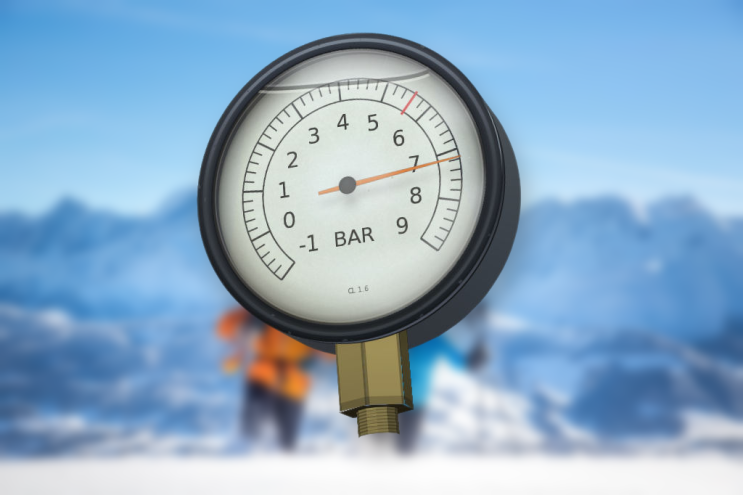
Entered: 7.2,bar
